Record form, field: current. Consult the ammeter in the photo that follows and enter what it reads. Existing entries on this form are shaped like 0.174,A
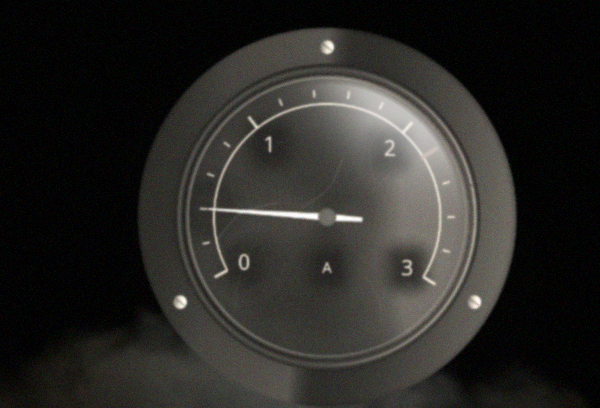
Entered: 0.4,A
